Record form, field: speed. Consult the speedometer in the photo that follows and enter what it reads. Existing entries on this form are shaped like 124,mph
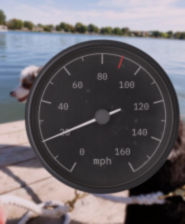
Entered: 20,mph
